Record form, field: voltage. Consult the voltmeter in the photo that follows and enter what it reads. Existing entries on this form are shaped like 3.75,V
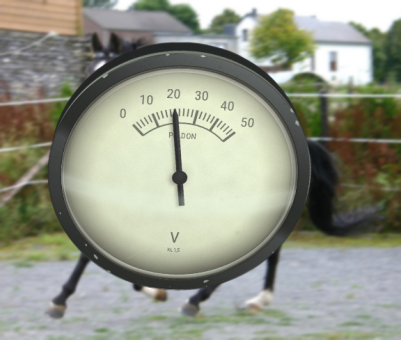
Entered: 20,V
